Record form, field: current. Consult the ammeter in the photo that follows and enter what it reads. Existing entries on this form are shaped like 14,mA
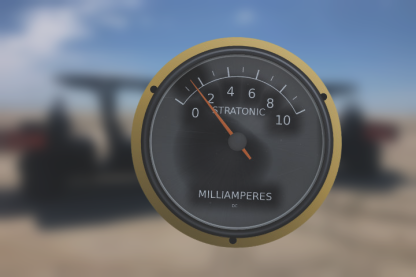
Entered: 1.5,mA
